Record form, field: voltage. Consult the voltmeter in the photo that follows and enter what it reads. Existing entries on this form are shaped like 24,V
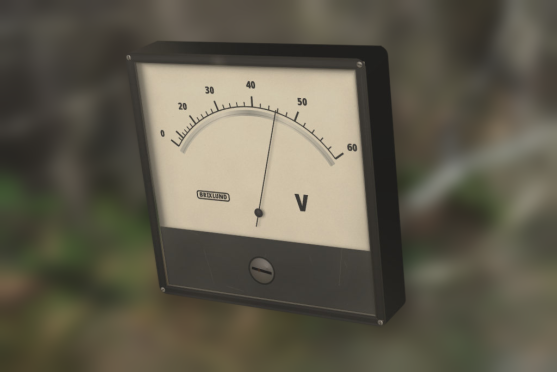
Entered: 46,V
